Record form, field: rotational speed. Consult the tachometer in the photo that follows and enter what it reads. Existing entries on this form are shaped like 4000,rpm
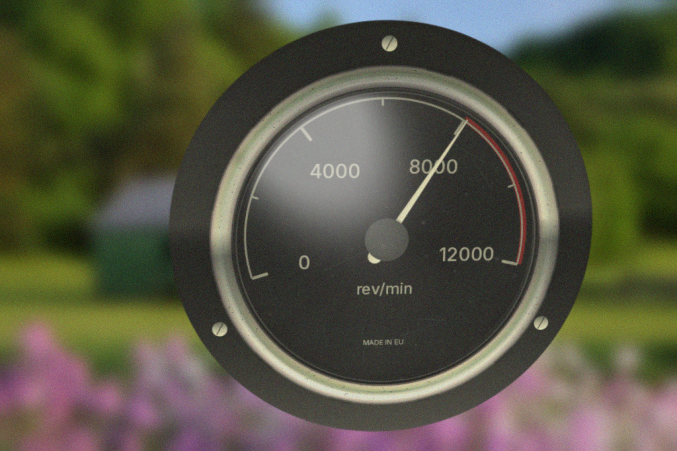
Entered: 8000,rpm
